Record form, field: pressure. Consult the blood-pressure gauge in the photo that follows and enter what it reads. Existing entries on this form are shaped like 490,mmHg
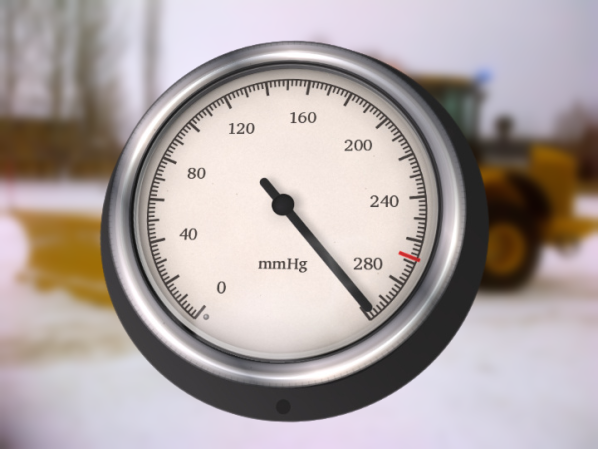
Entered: 298,mmHg
